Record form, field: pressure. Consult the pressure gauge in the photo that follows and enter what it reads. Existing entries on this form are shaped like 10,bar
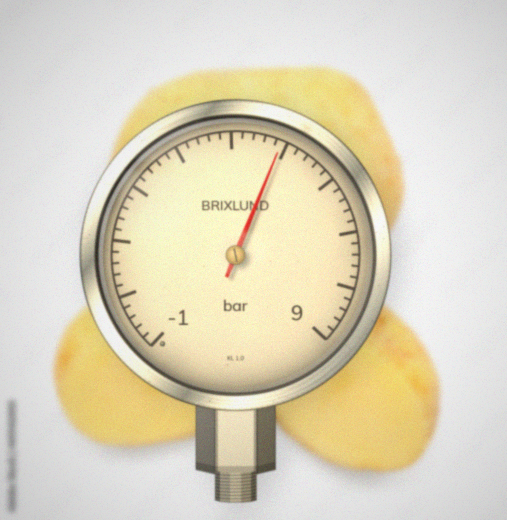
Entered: 4.9,bar
